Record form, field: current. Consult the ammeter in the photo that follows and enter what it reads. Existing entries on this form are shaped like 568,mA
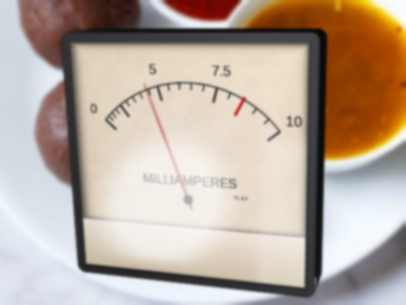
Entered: 4.5,mA
